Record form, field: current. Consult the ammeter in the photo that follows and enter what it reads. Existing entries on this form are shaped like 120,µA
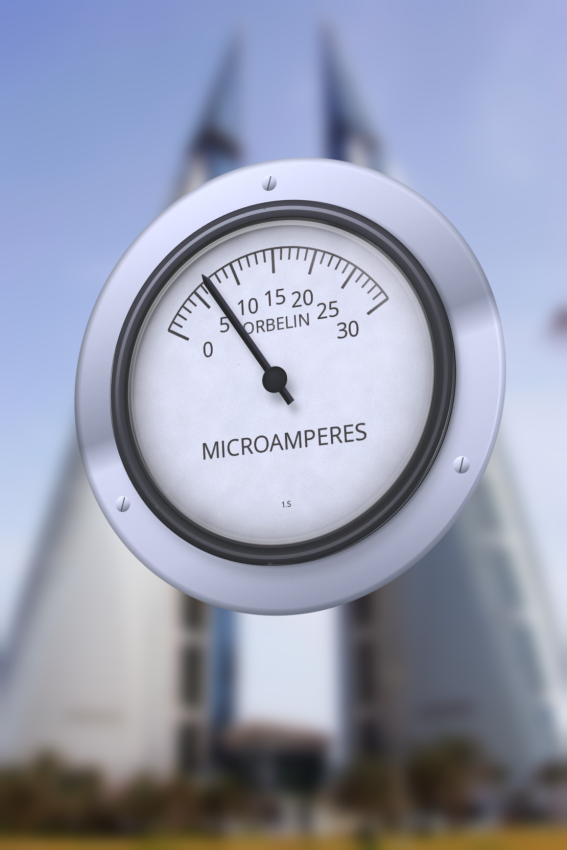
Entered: 7,µA
